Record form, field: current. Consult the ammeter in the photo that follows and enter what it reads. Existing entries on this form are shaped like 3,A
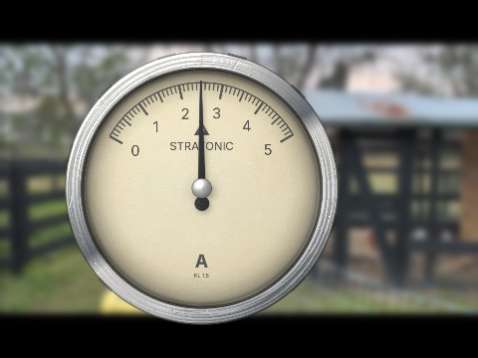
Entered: 2.5,A
